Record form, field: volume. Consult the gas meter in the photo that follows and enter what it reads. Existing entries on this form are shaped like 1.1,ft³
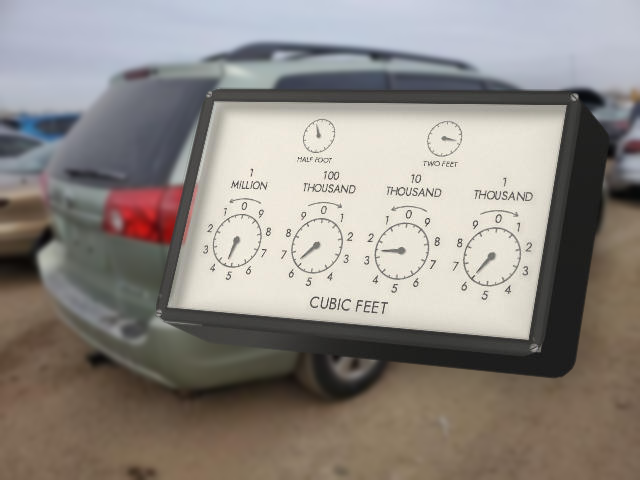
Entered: 462600,ft³
